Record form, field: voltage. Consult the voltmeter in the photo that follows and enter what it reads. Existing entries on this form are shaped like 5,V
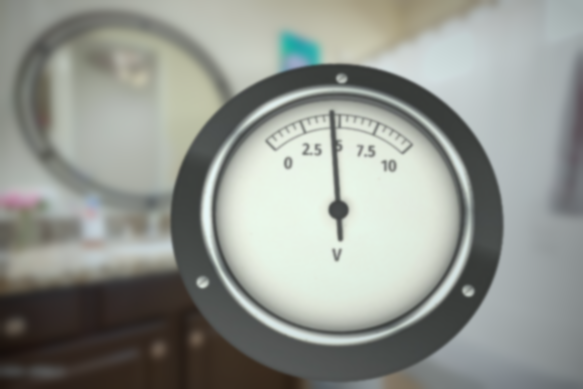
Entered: 4.5,V
